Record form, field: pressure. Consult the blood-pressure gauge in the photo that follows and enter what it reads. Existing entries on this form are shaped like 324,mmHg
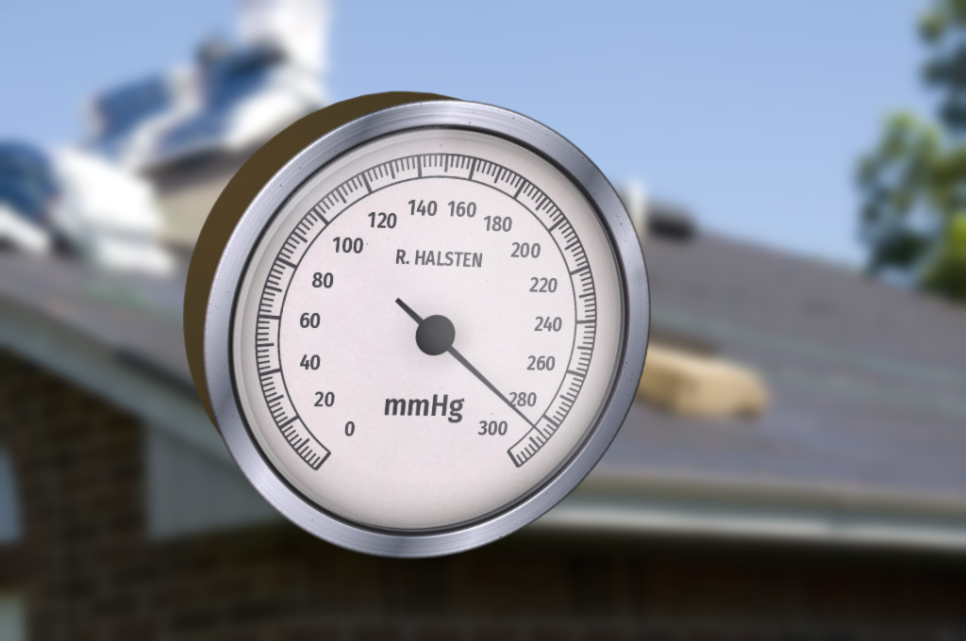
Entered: 286,mmHg
